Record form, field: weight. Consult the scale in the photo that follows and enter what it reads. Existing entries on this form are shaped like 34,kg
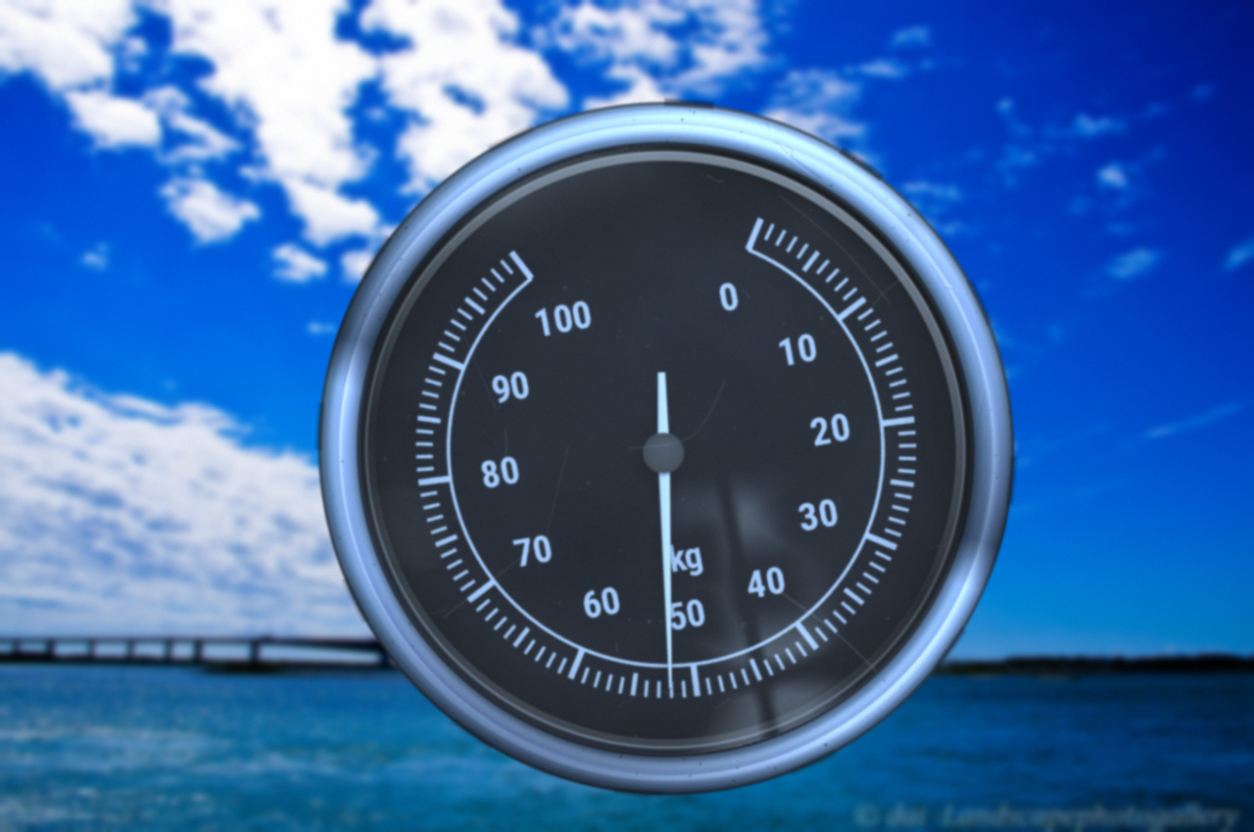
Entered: 52,kg
